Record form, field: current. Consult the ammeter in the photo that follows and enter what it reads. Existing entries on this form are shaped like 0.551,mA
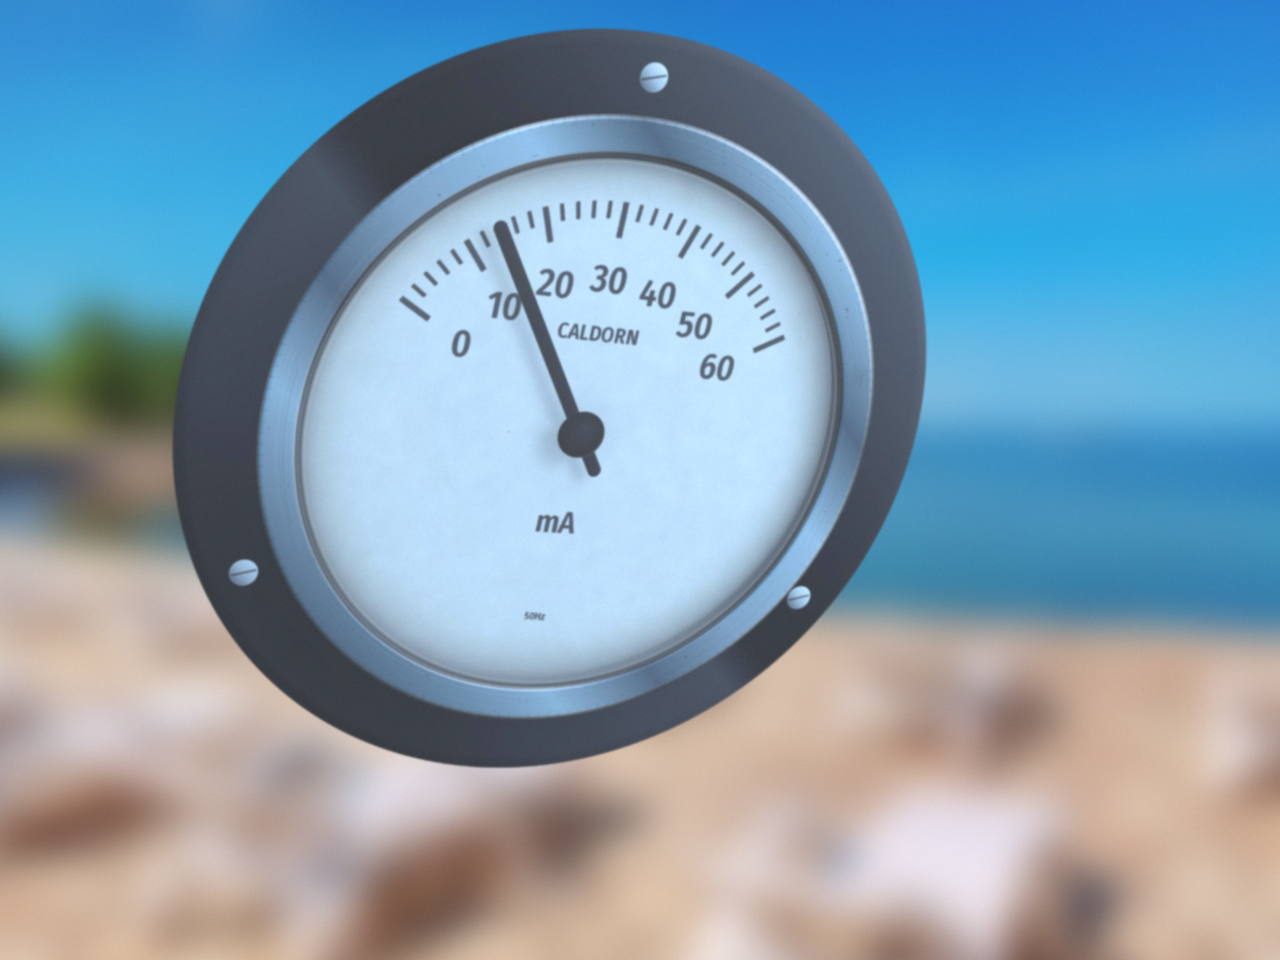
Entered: 14,mA
